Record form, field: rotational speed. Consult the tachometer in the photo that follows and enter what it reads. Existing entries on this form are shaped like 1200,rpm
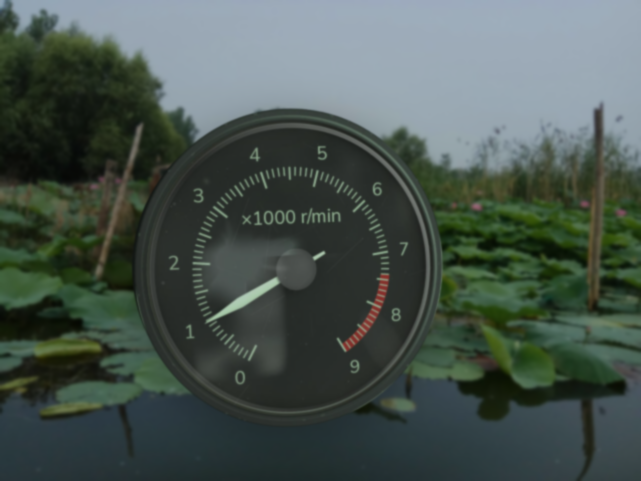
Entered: 1000,rpm
